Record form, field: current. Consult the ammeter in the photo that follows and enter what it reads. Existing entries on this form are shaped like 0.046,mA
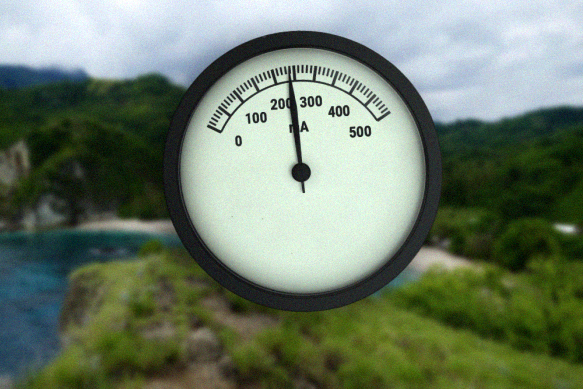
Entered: 240,mA
